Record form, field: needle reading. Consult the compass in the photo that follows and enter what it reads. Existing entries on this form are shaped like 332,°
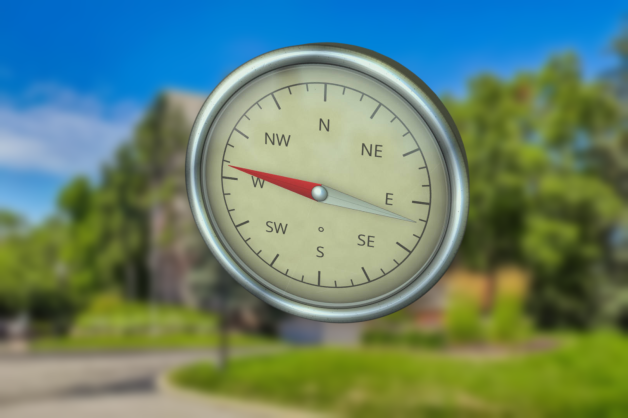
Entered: 280,°
